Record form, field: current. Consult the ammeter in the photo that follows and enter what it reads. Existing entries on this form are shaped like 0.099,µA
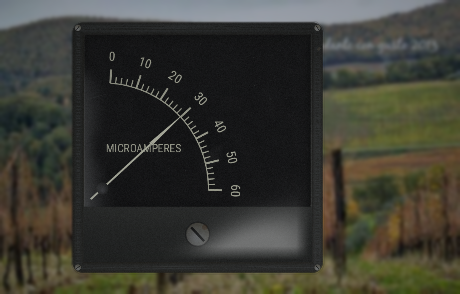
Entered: 30,µA
